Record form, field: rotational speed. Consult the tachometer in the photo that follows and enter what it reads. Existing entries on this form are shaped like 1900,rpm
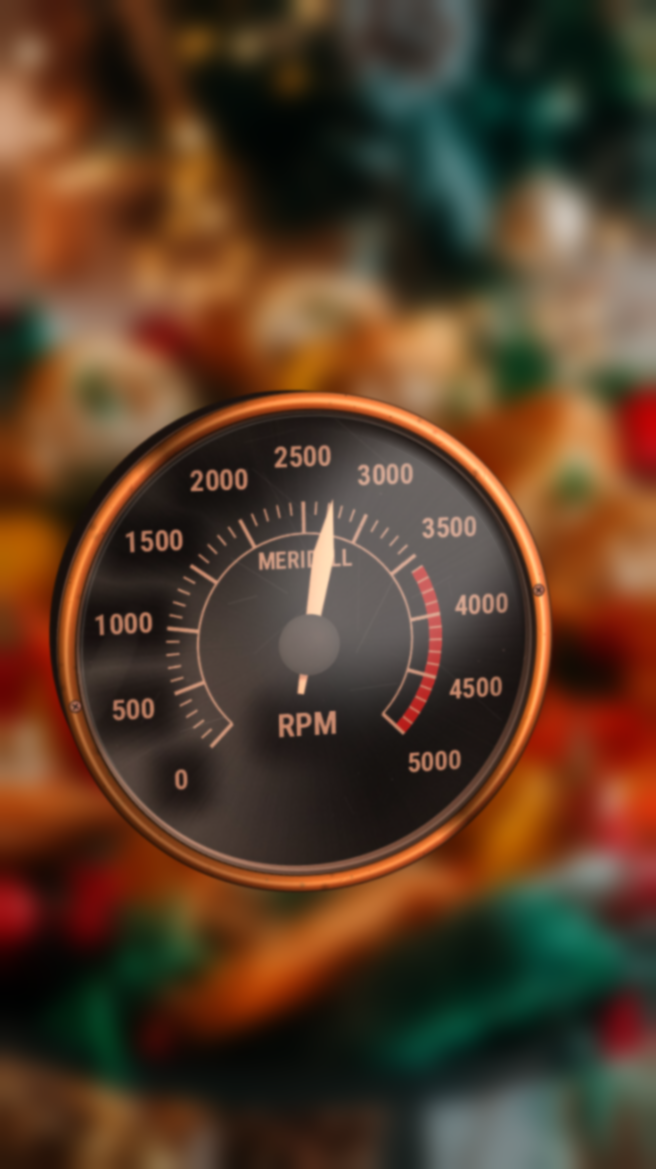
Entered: 2700,rpm
